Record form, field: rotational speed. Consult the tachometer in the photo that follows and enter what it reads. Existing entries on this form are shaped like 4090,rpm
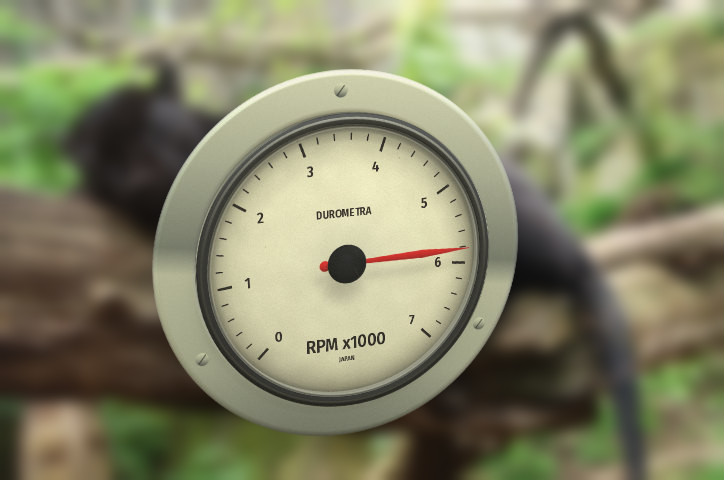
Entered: 5800,rpm
